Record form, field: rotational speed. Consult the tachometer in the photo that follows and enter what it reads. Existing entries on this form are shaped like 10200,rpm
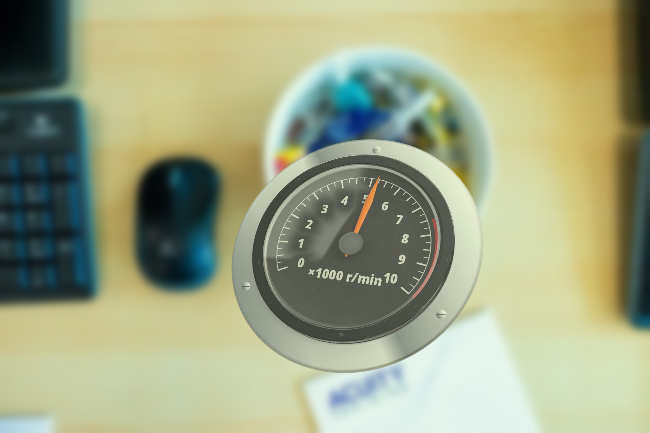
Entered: 5250,rpm
